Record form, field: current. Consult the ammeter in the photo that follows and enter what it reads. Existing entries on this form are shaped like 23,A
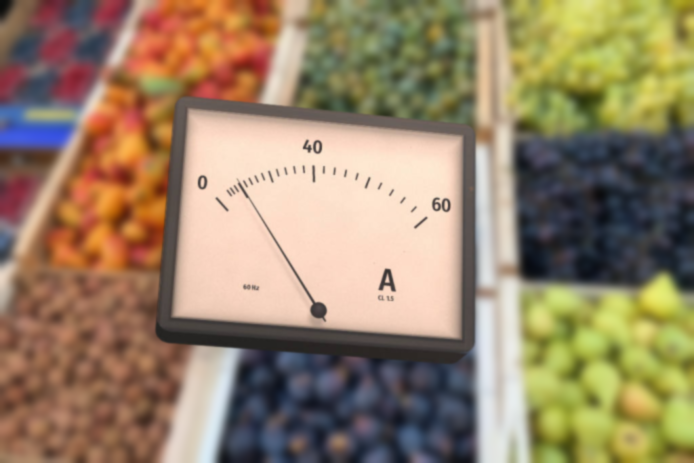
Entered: 20,A
